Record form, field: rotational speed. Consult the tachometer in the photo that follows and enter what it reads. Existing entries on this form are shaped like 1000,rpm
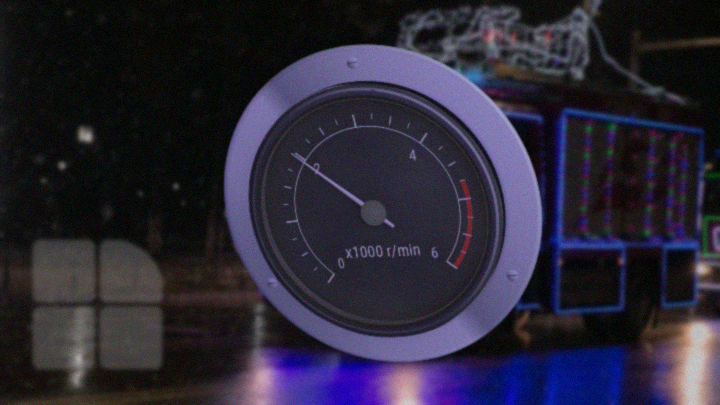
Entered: 2000,rpm
